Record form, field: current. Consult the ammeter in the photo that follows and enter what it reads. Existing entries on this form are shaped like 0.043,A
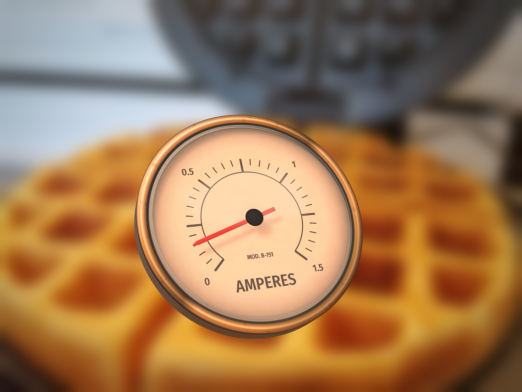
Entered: 0.15,A
